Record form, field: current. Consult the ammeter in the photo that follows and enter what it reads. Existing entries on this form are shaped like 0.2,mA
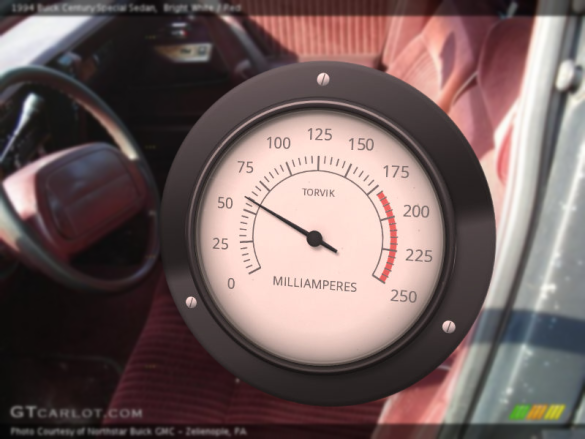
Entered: 60,mA
